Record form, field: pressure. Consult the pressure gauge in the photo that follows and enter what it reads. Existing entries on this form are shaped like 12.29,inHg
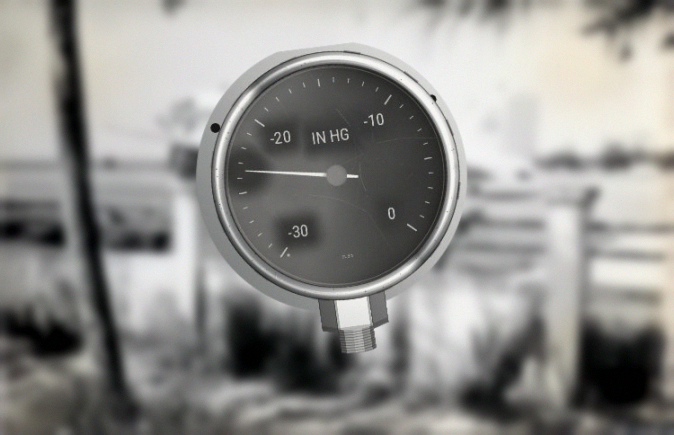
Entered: -23.5,inHg
